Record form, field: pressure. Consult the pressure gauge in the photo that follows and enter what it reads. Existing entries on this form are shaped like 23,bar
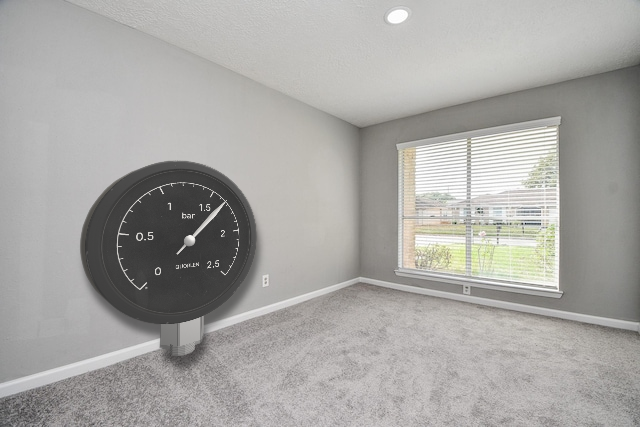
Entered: 1.65,bar
